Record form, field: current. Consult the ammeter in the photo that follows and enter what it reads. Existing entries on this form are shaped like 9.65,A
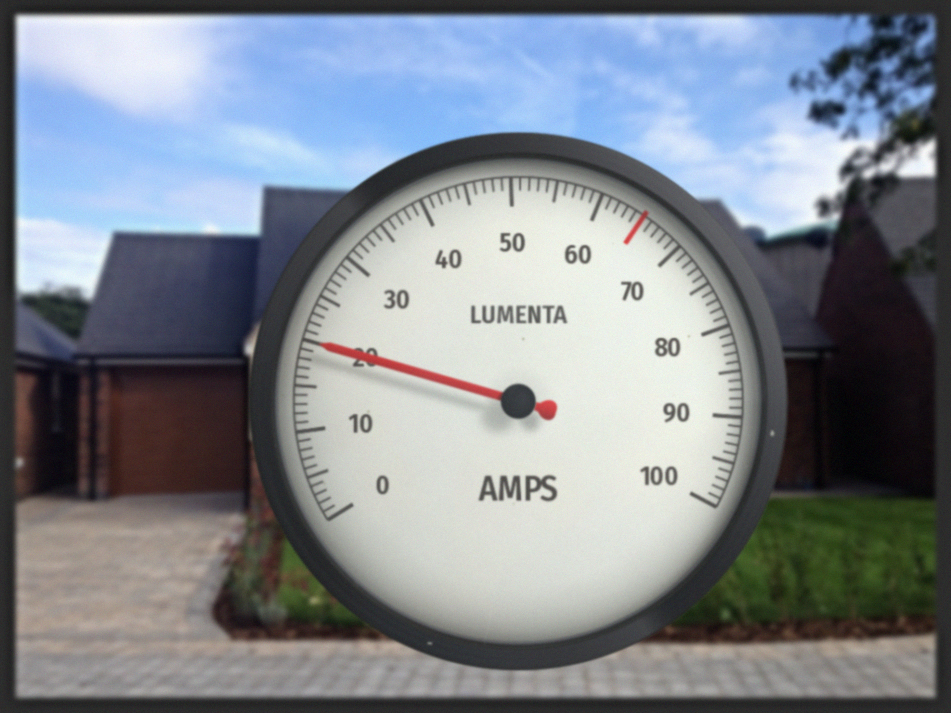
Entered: 20,A
